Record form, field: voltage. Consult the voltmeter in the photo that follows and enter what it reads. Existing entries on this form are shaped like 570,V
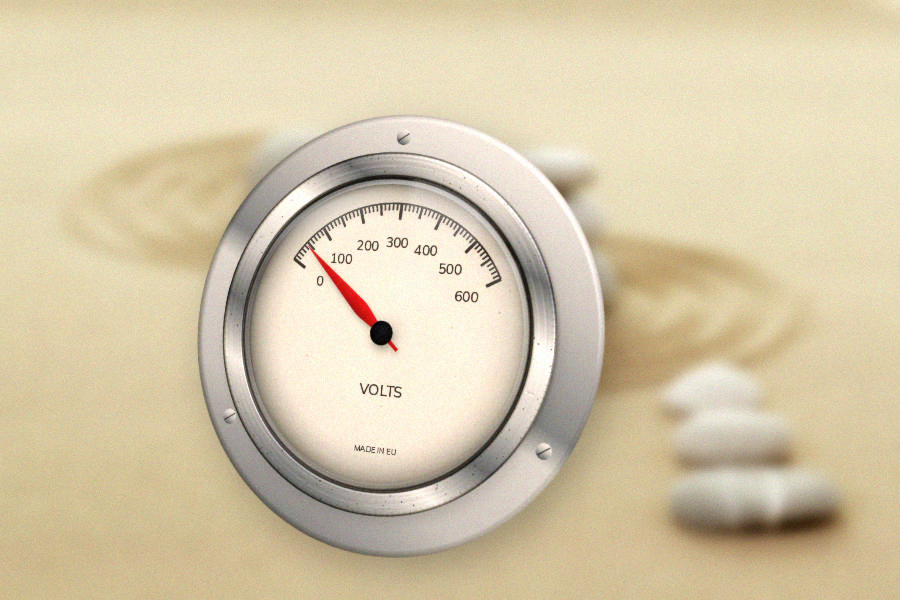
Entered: 50,V
